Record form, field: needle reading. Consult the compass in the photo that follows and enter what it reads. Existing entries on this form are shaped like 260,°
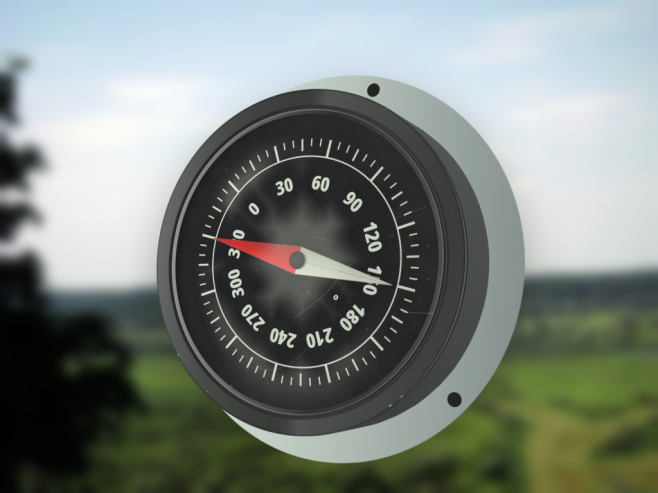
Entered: 330,°
